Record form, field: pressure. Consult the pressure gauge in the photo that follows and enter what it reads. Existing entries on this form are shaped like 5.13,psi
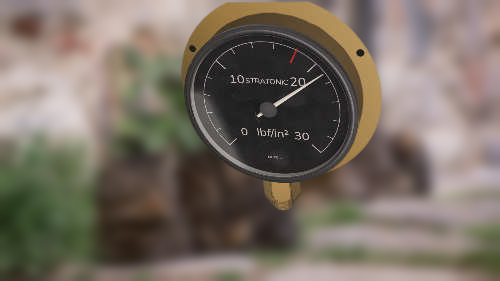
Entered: 21,psi
